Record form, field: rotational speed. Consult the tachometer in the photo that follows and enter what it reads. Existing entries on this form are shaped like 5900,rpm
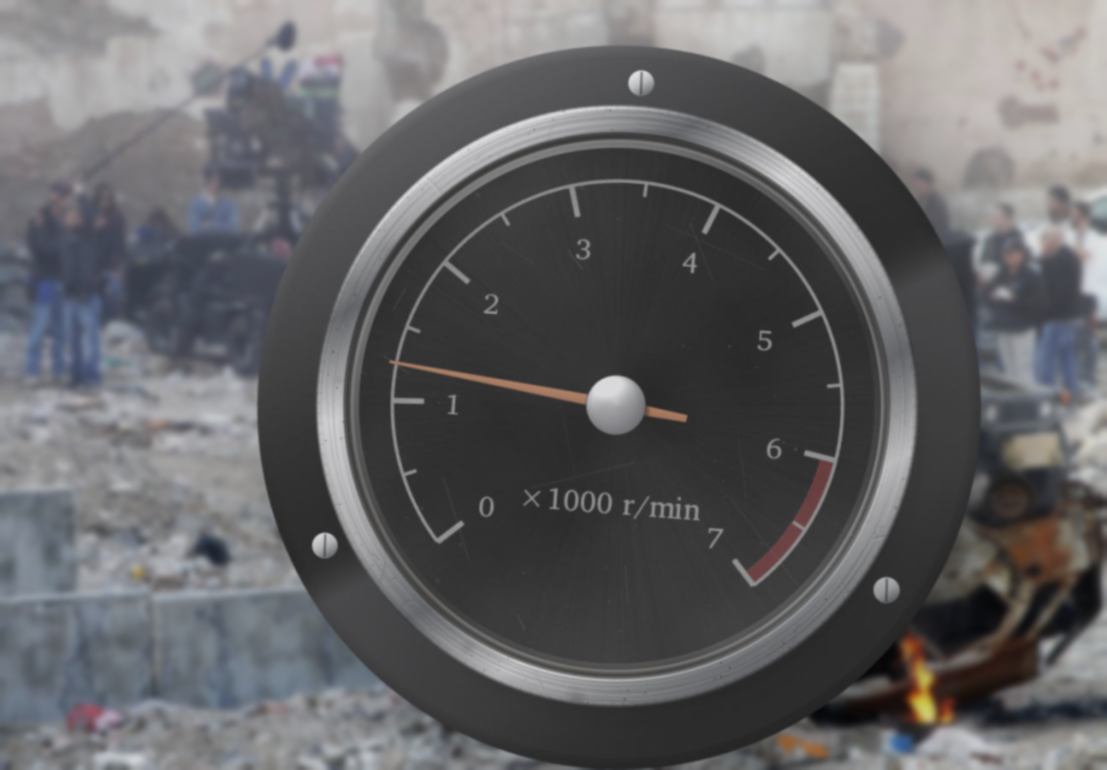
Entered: 1250,rpm
